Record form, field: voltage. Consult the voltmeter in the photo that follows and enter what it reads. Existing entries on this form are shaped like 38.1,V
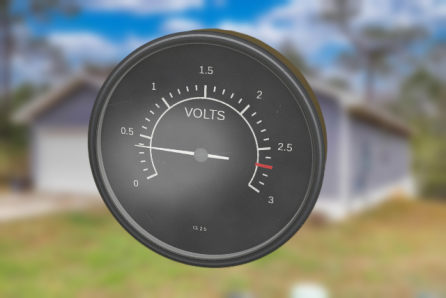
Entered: 0.4,V
